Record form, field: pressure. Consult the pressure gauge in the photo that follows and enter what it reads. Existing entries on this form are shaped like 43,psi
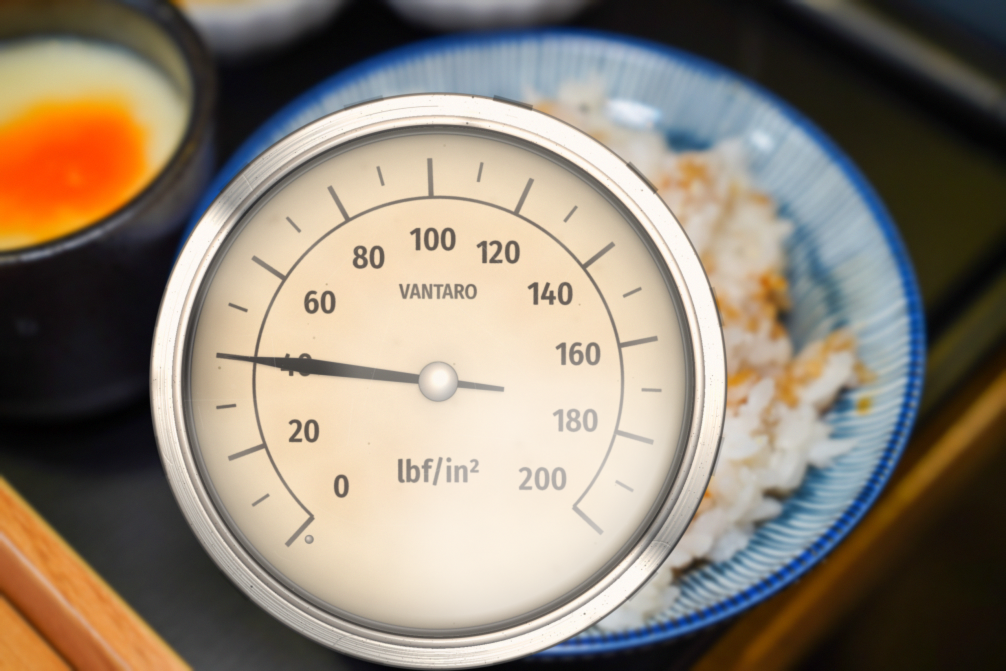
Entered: 40,psi
